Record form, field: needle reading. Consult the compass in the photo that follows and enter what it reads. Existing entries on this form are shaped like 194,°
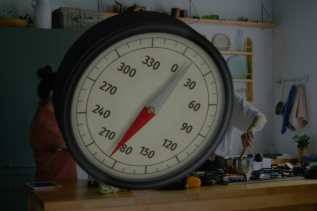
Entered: 190,°
